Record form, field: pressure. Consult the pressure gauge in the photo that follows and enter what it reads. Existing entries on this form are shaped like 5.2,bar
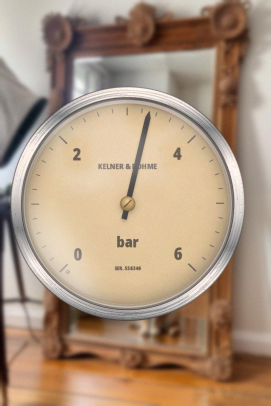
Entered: 3.3,bar
